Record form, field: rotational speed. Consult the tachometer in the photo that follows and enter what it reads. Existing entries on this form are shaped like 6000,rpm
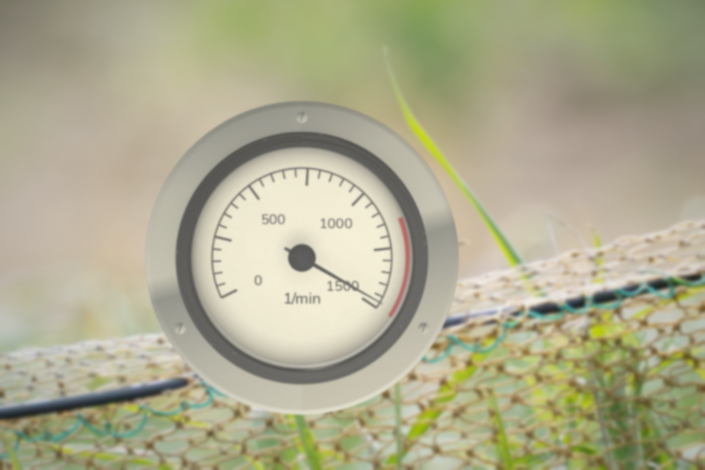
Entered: 1475,rpm
